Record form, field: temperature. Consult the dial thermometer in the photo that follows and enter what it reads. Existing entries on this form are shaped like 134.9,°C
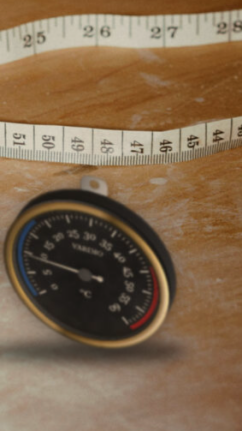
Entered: 10,°C
